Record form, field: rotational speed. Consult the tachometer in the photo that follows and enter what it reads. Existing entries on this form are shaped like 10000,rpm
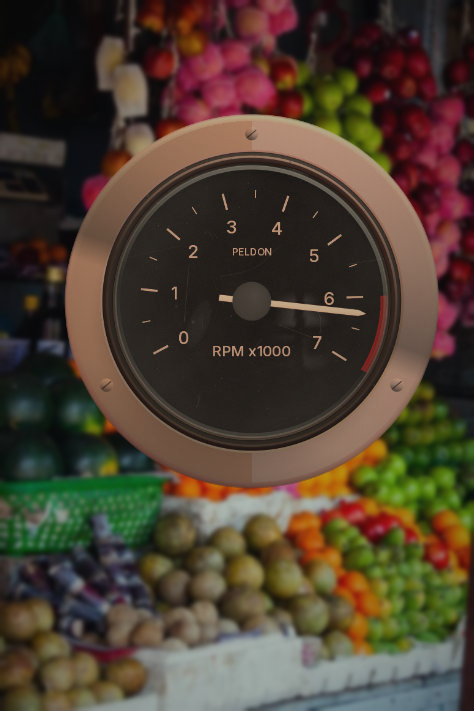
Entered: 6250,rpm
